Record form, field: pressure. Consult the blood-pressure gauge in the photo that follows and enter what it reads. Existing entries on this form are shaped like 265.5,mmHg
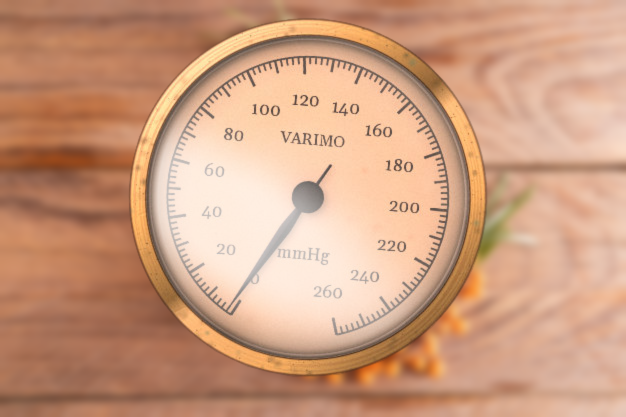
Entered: 2,mmHg
